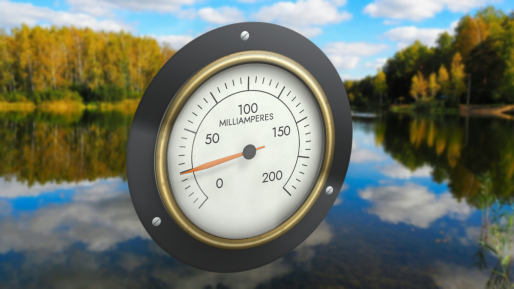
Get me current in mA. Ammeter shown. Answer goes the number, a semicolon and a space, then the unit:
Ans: 25; mA
